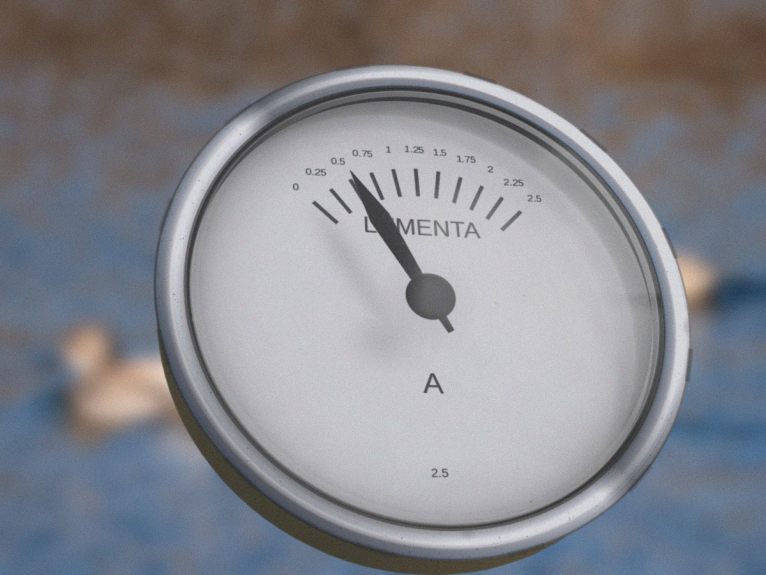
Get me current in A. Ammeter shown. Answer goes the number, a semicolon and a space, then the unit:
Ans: 0.5; A
